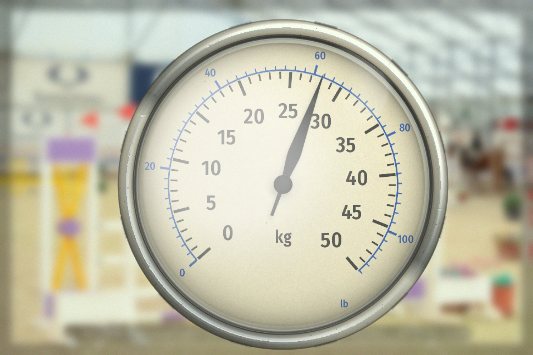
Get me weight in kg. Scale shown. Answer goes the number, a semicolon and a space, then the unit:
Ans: 28; kg
